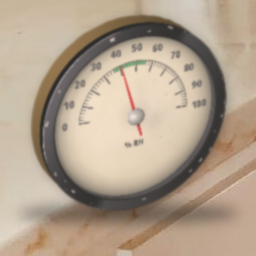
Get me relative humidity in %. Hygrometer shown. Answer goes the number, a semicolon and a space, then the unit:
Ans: 40; %
